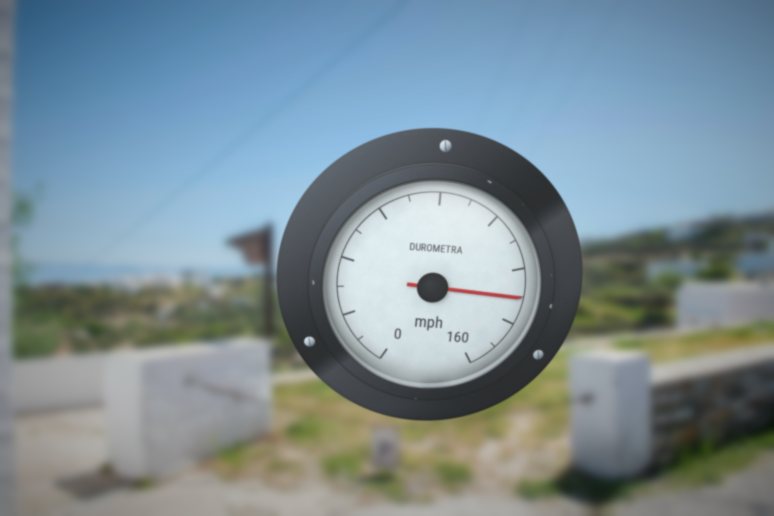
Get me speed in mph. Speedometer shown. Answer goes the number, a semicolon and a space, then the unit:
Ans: 130; mph
